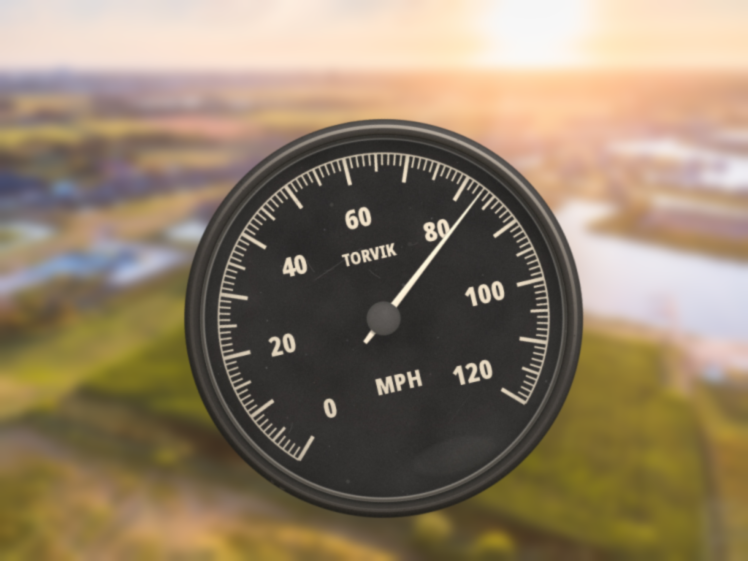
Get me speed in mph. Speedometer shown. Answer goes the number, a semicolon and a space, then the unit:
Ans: 83; mph
